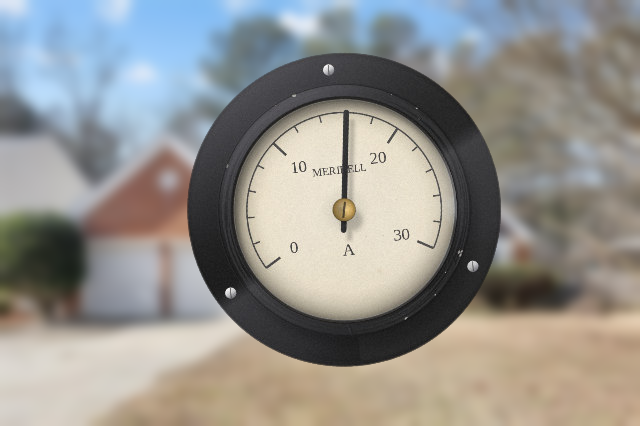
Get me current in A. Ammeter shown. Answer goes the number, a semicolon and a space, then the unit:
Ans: 16; A
